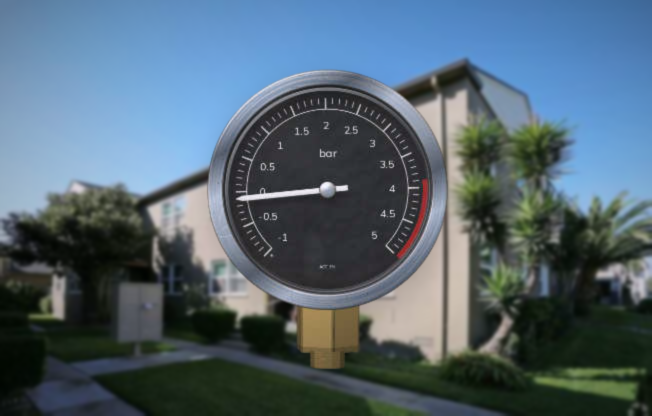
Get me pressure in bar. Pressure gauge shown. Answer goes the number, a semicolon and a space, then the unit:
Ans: -0.1; bar
